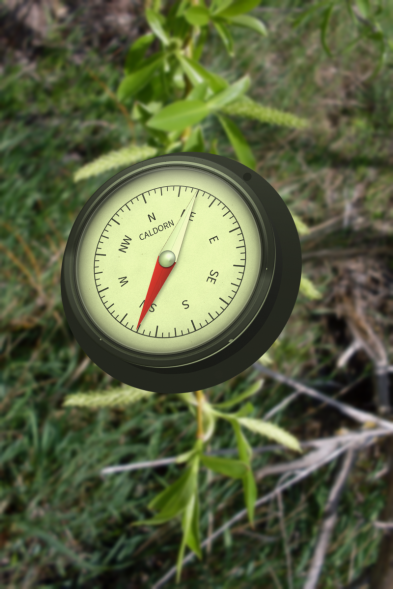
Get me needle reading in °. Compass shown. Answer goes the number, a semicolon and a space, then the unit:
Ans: 225; °
